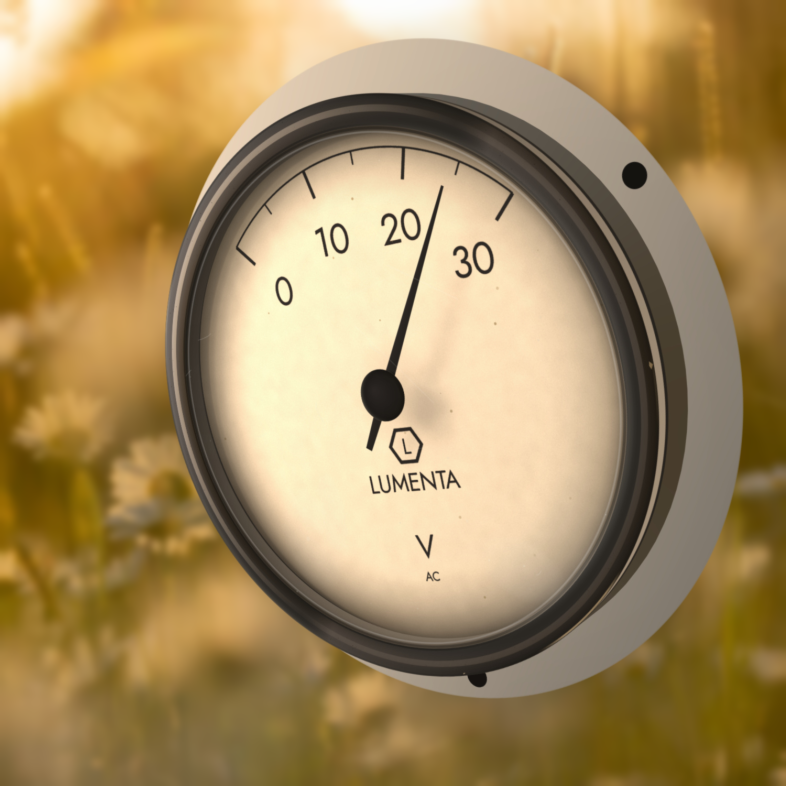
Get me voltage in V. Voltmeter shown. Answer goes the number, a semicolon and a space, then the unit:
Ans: 25; V
